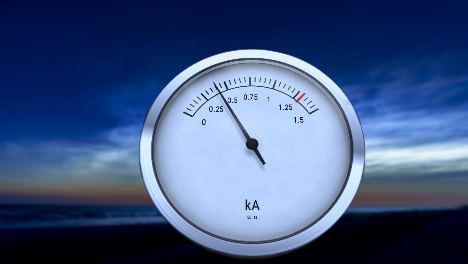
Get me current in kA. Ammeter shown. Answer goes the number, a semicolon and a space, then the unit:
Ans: 0.4; kA
